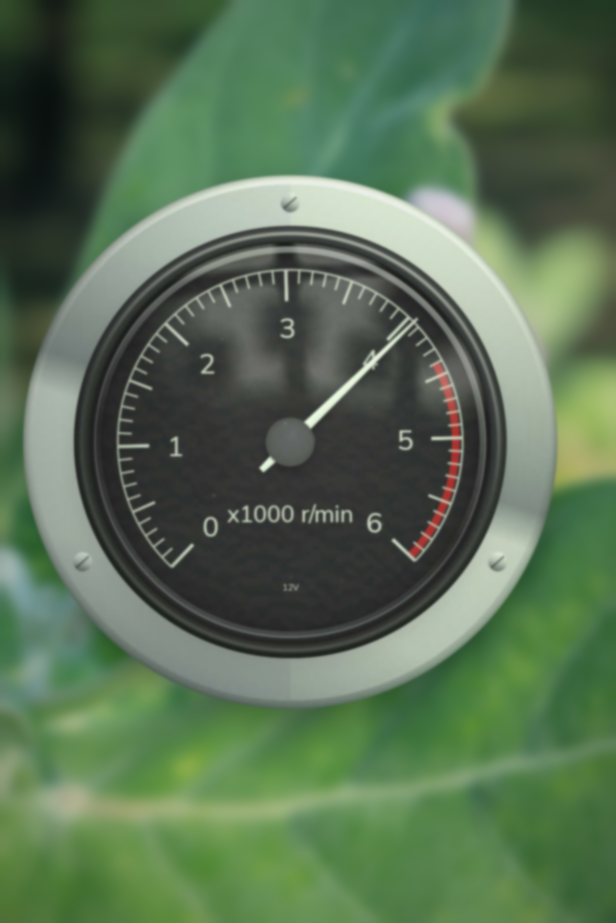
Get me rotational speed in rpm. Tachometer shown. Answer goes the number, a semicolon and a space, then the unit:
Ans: 4050; rpm
